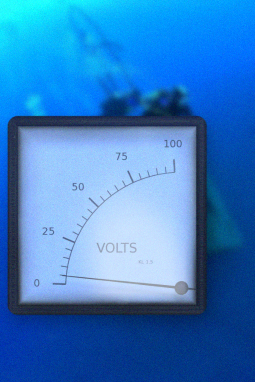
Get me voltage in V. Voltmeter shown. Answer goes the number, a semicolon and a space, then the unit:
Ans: 5; V
